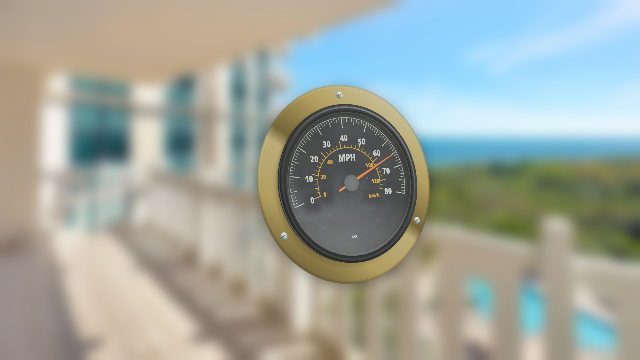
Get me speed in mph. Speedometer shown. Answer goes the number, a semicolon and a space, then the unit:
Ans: 65; mph
